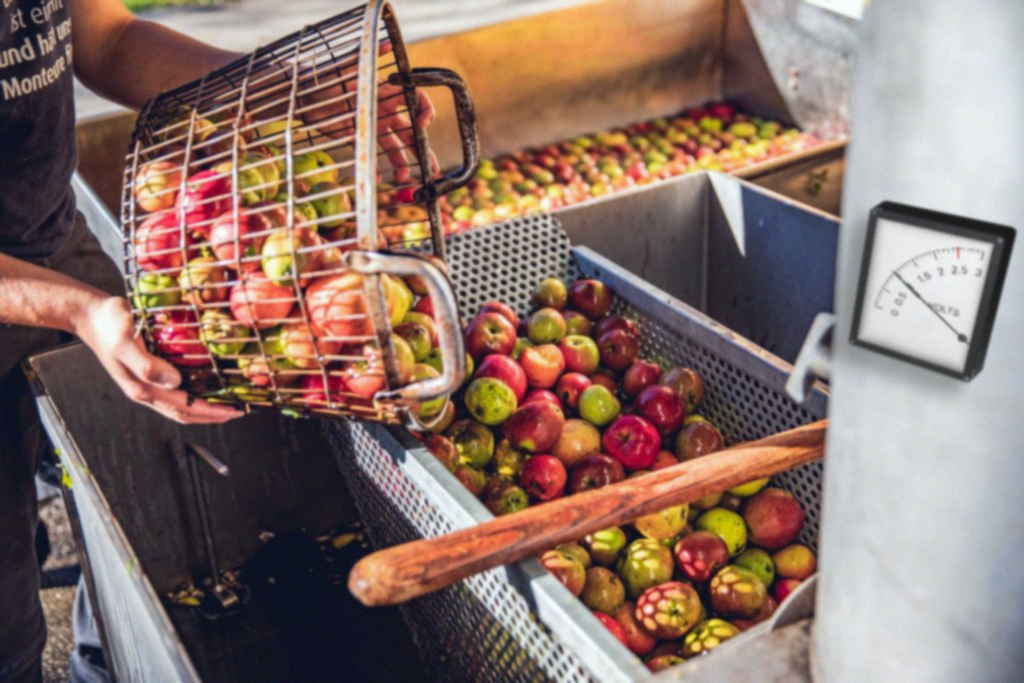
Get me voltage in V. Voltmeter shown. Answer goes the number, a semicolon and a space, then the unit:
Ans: 1; V
